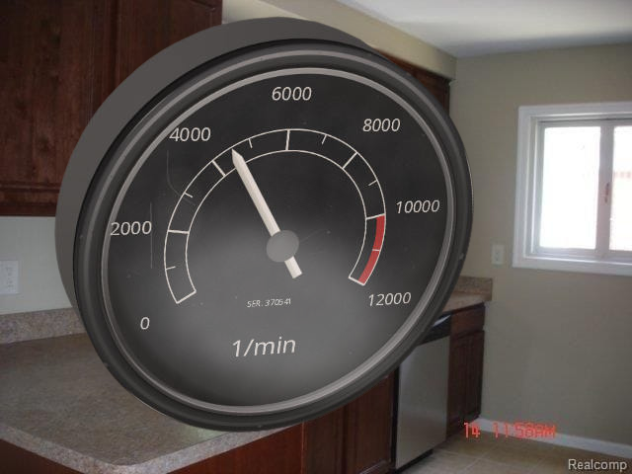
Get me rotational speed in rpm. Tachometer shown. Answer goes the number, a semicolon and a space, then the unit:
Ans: 4500; rpm
